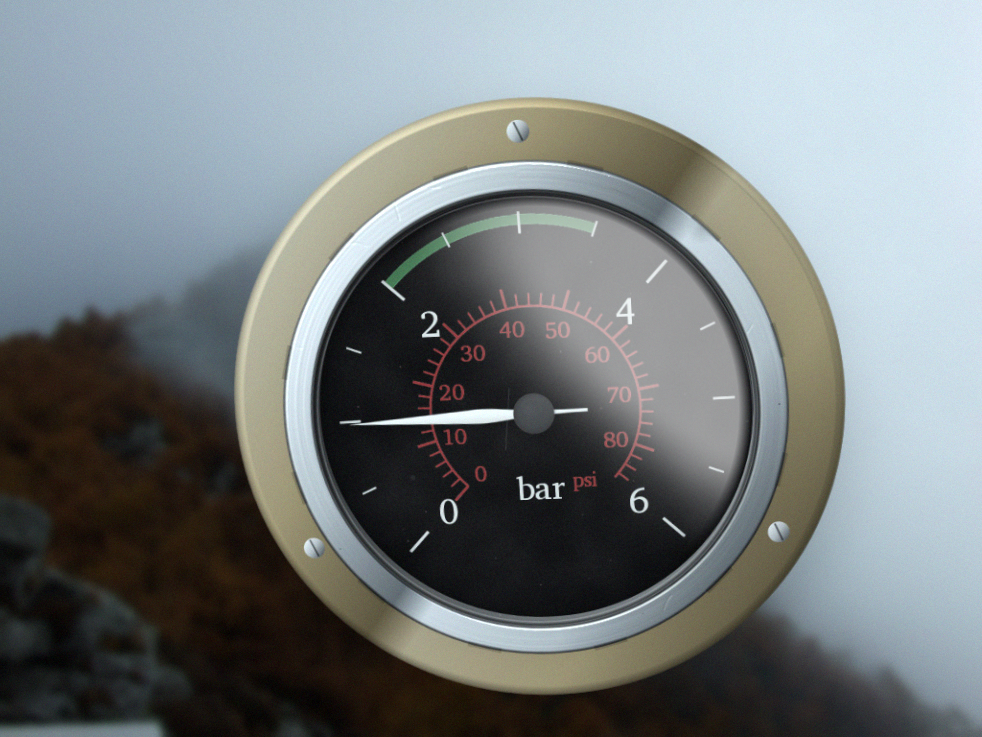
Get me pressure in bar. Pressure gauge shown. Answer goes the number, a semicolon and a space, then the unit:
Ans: 1; bar
